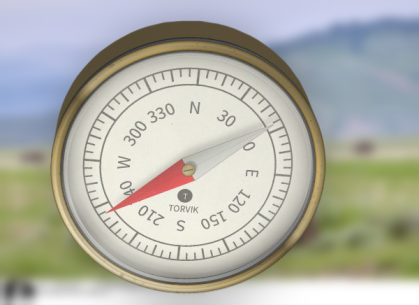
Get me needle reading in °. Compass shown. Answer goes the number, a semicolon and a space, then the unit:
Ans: 235; °
